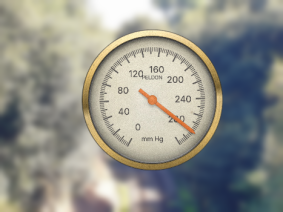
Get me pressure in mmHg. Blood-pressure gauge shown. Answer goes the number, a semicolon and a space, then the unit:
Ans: 280; mmHg
